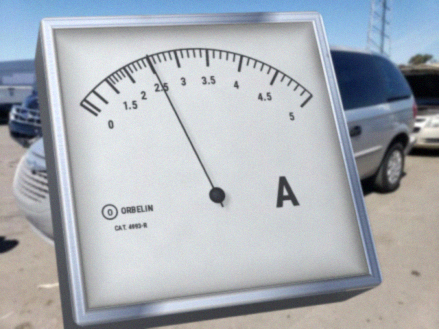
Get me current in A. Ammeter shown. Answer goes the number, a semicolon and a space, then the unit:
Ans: 2.5; A
